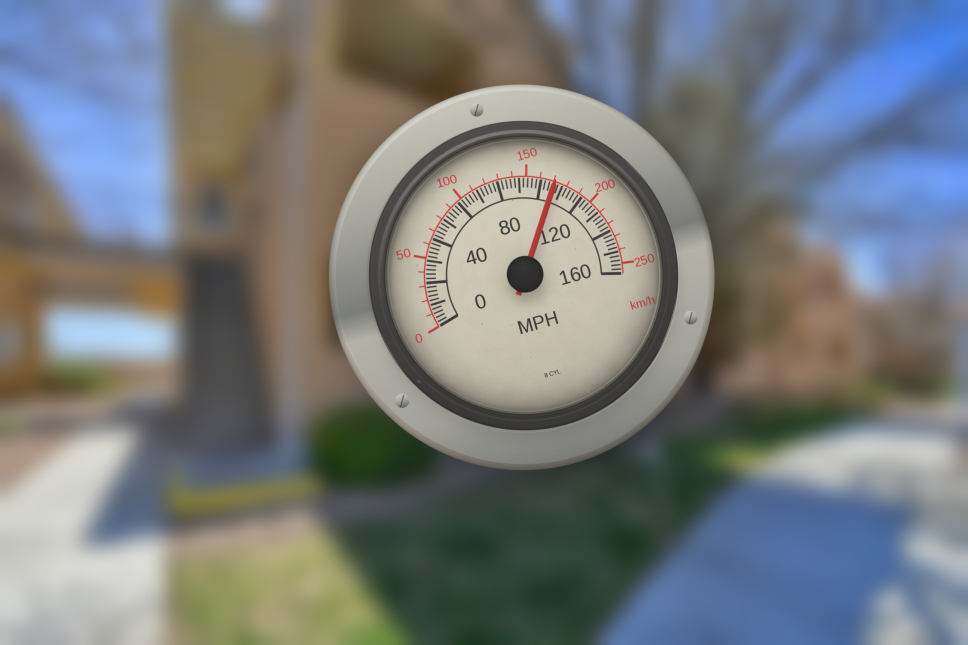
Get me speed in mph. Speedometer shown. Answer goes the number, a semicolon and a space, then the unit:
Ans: 106; mph
